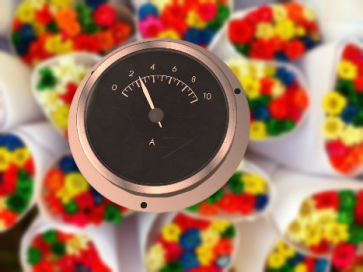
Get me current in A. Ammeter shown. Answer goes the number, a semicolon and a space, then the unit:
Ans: 2.5; A
